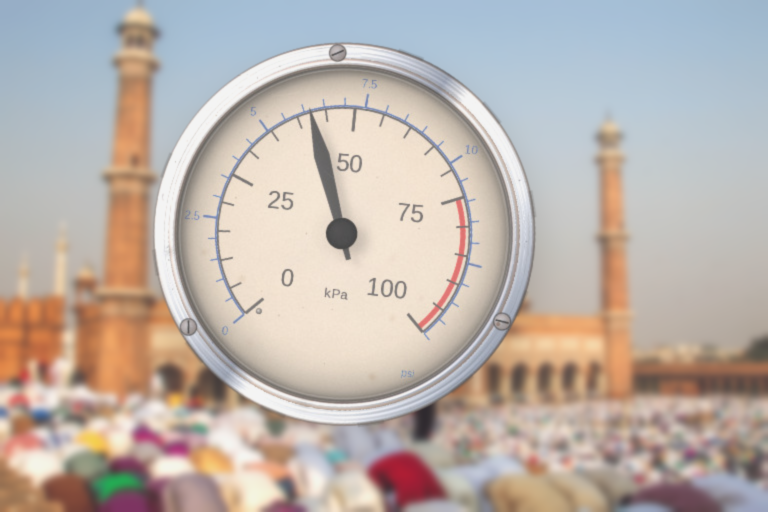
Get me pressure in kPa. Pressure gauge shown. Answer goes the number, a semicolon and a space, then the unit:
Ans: 42.5; kPa
